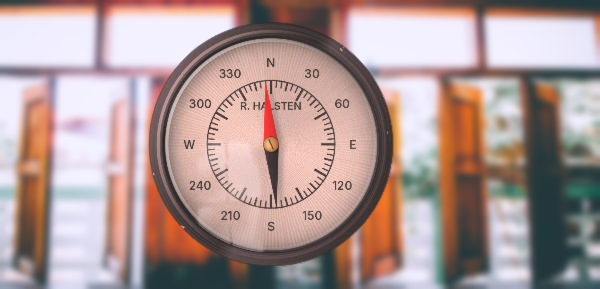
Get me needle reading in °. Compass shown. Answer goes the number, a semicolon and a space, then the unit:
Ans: 355; °
